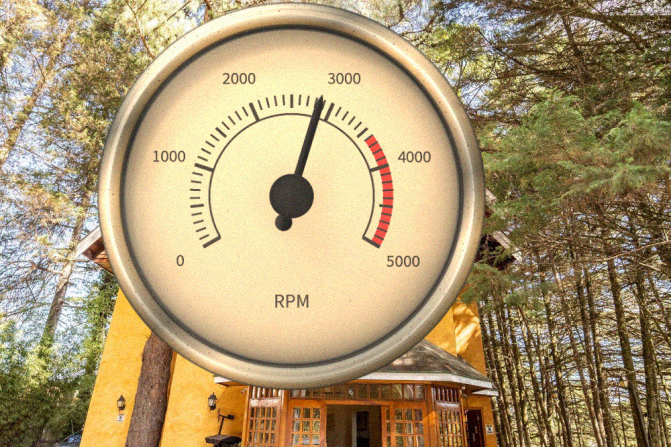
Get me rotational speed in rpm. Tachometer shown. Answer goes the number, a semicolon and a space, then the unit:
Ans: 2850; rpm
